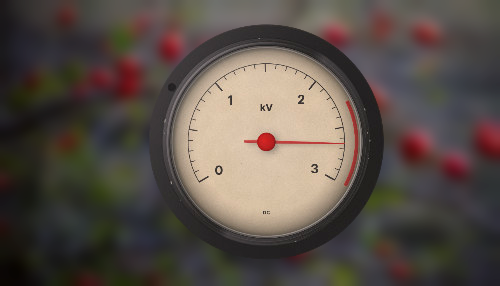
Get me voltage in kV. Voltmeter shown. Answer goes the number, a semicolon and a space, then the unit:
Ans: 2.65; kV
